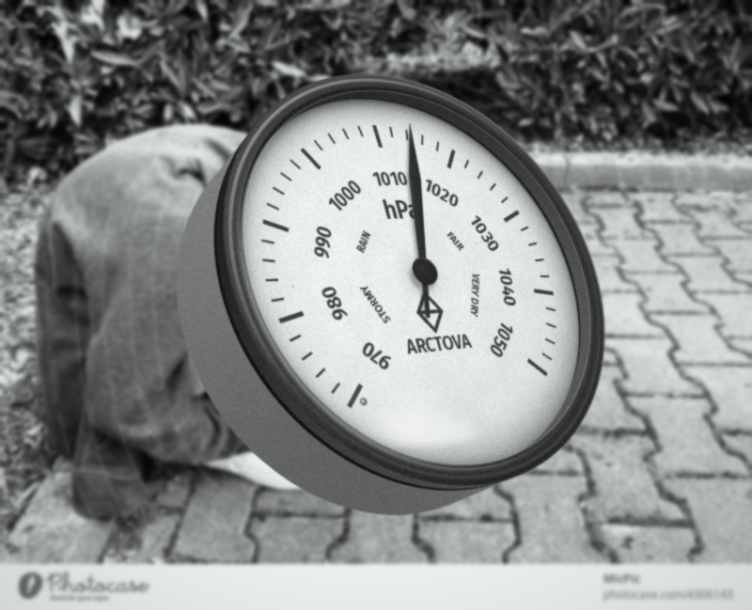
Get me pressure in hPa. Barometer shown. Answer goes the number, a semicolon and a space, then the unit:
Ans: 1014; hPa
